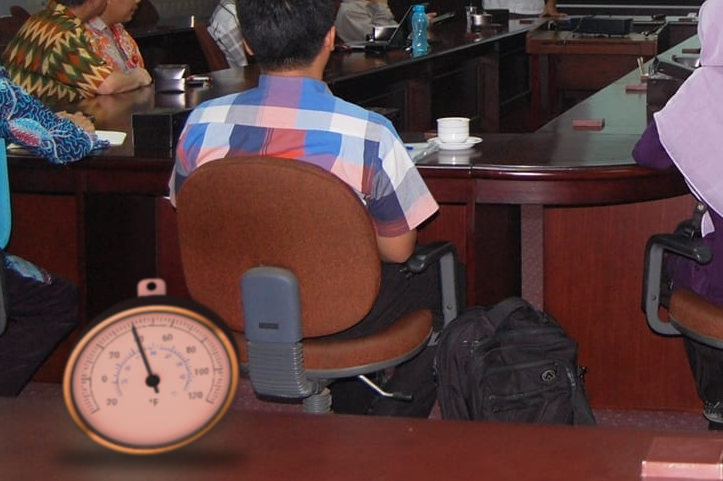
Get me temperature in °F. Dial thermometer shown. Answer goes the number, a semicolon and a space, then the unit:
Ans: 40; °F
